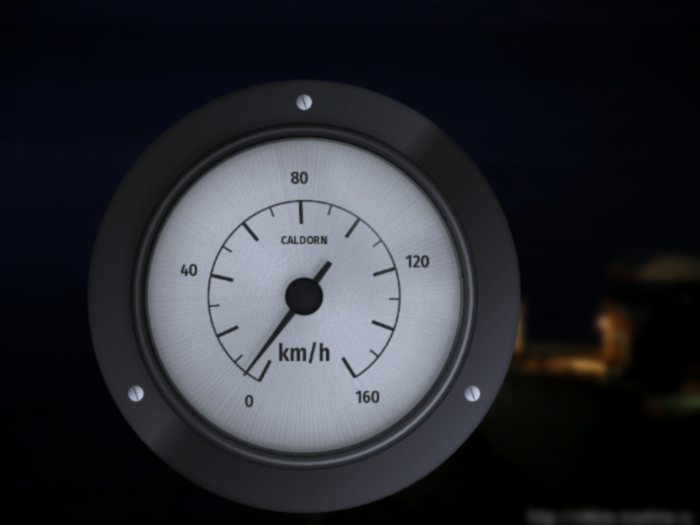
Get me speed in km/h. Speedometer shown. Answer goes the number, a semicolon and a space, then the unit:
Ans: 5; km/h
